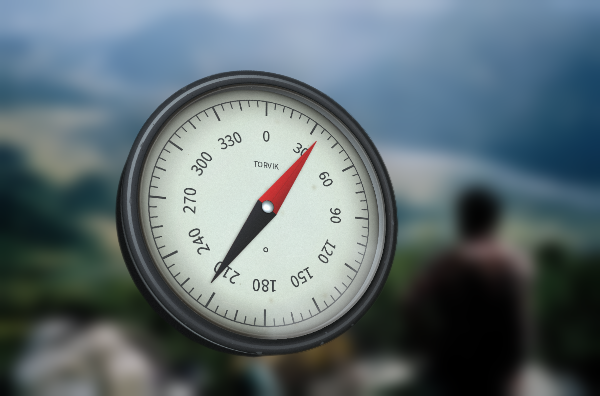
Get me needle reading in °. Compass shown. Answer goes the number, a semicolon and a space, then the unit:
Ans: 35; °
